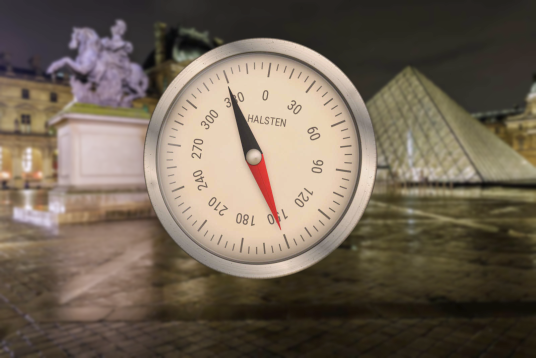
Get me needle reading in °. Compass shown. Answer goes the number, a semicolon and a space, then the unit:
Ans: 150; °
